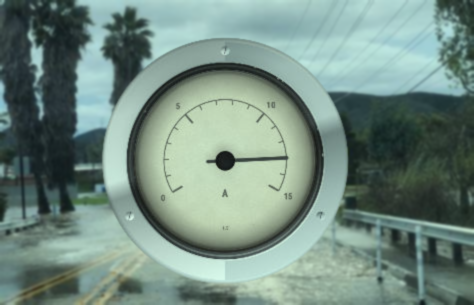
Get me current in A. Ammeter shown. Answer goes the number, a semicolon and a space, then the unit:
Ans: 13; A
